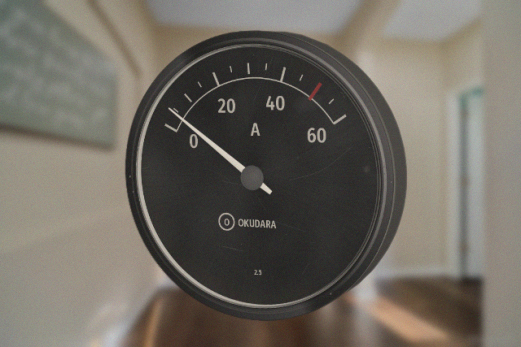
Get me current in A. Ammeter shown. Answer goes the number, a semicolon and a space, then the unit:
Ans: 5; A
